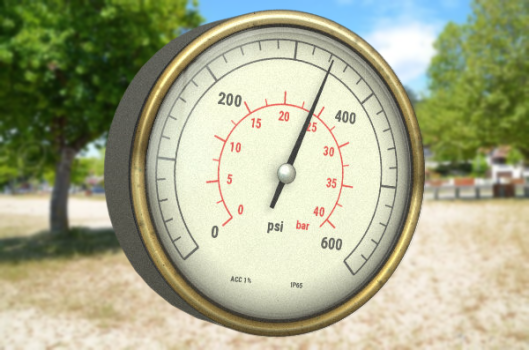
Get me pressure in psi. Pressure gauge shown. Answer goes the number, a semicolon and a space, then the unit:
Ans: 340; psi
